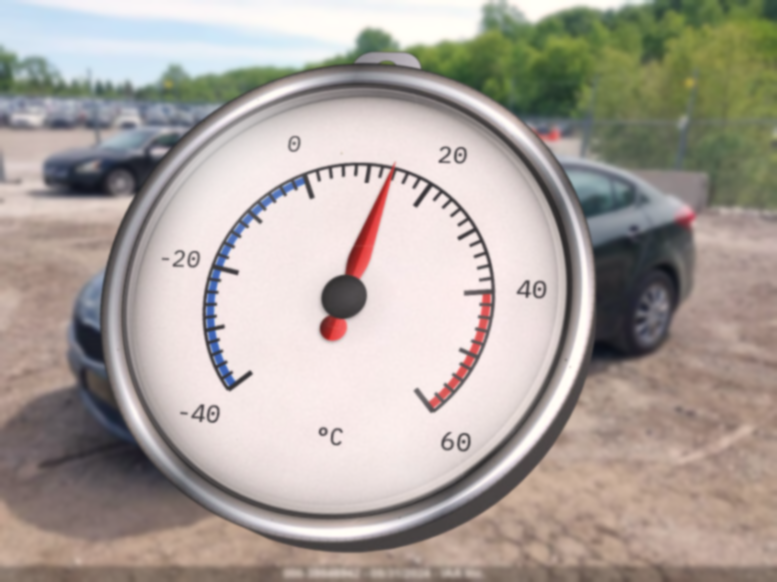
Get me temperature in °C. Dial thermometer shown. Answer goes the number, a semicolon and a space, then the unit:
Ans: 14; °C
